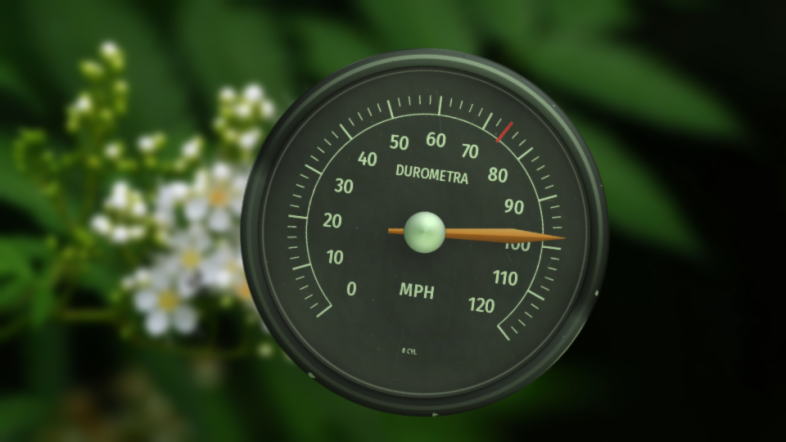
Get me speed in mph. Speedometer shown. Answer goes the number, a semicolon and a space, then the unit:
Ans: 98; mph
